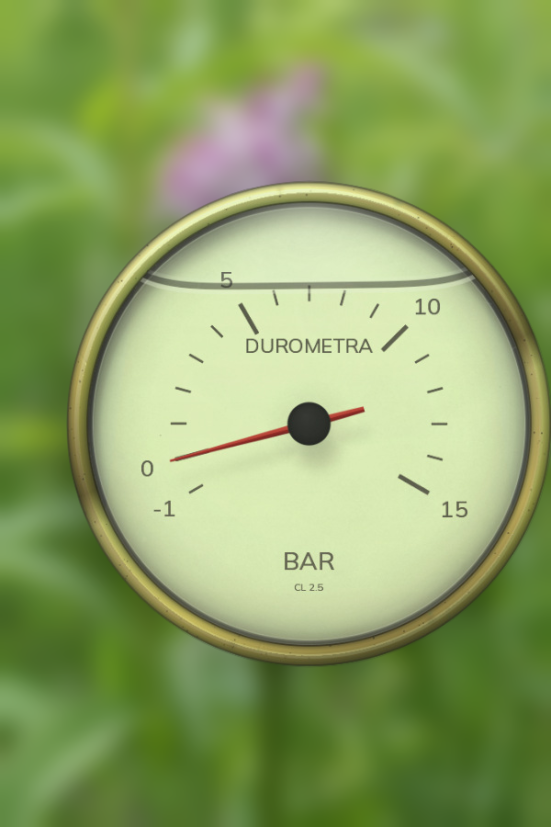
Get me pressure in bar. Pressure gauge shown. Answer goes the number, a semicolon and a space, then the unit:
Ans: 0; bar
